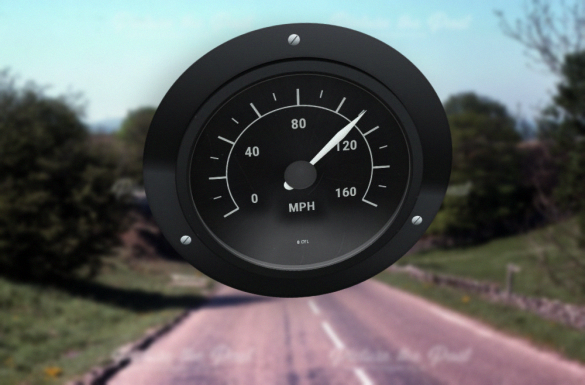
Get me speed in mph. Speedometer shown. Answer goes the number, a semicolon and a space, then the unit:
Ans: 110; mph
